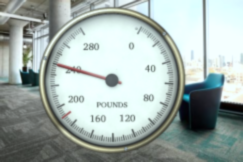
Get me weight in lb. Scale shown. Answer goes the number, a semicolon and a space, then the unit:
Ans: 240; lb
